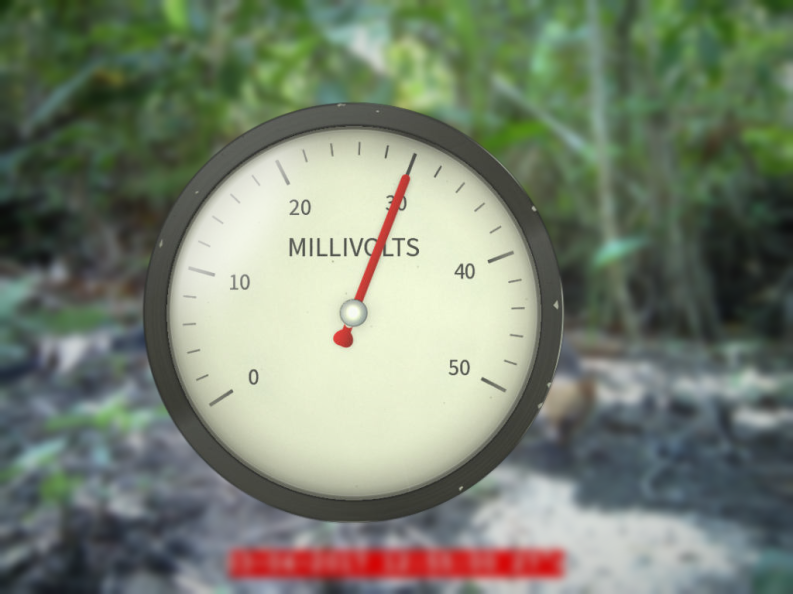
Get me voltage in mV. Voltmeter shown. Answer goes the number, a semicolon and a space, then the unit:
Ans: 30; mV
